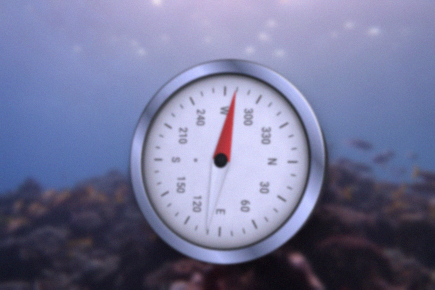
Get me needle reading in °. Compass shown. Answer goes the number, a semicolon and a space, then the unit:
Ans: 280; °
